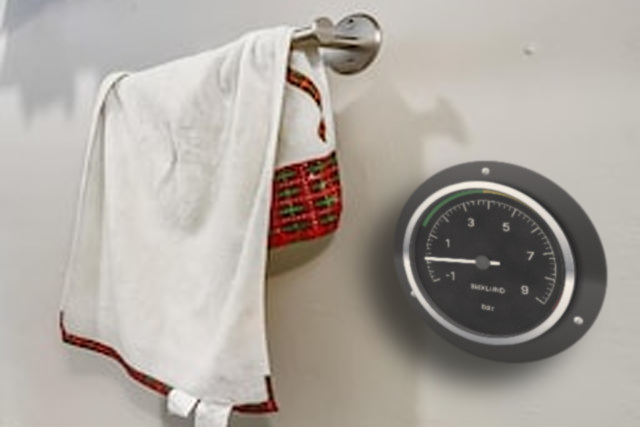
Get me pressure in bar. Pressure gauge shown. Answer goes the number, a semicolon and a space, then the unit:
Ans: 0; bar
